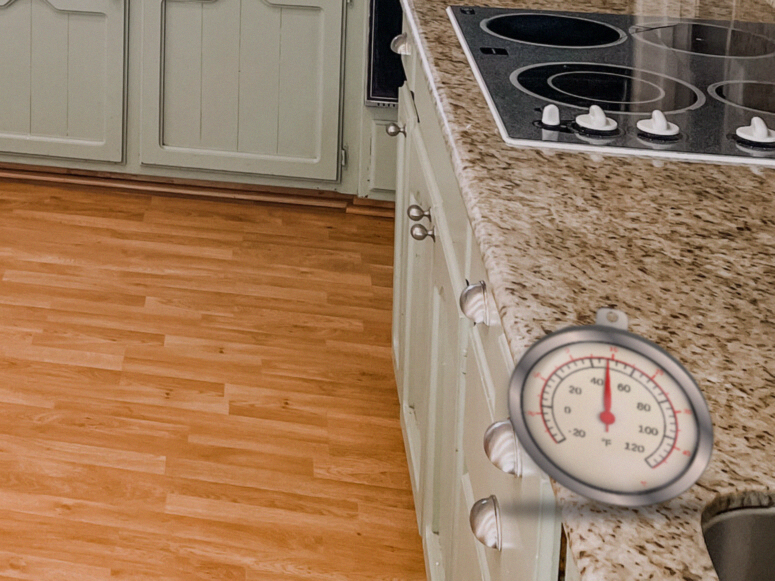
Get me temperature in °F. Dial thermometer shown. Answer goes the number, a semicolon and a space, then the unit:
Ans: 48; °F
